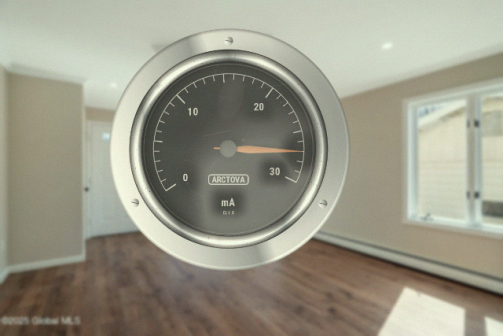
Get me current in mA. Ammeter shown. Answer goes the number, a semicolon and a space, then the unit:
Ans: 27; mA
